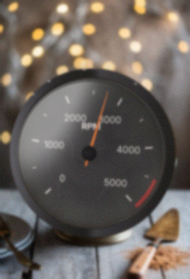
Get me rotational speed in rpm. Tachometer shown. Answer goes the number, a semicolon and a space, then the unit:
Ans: 2750; rpm
